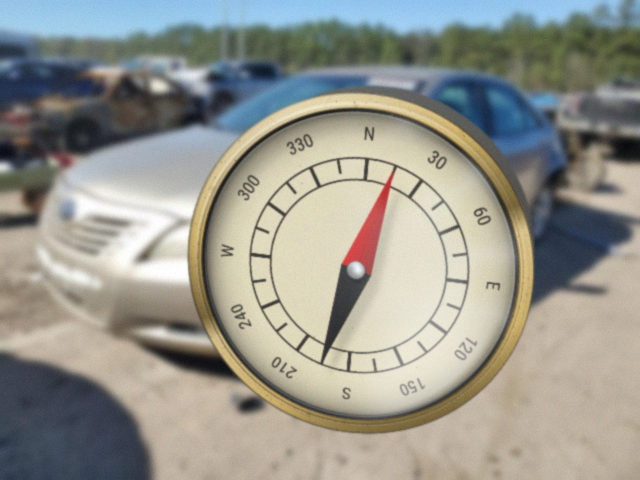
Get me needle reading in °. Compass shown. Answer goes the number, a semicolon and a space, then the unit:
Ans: 15; °
